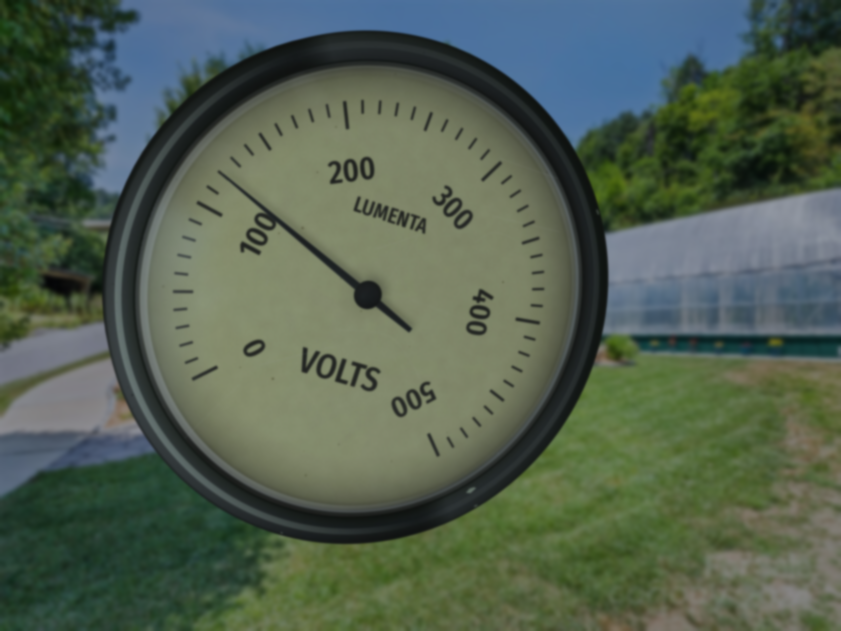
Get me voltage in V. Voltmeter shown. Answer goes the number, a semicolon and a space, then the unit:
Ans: 120; V
